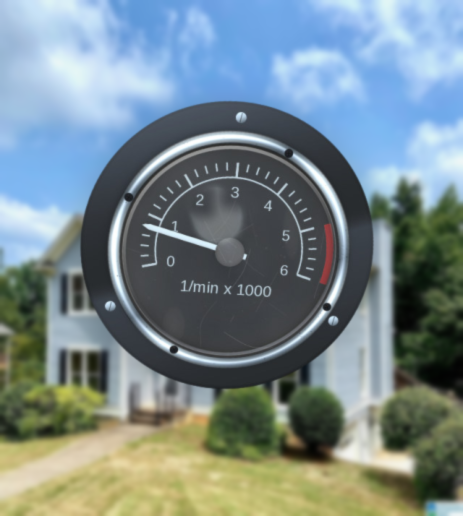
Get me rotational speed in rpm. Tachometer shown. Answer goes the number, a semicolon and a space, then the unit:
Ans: 800; rpm
